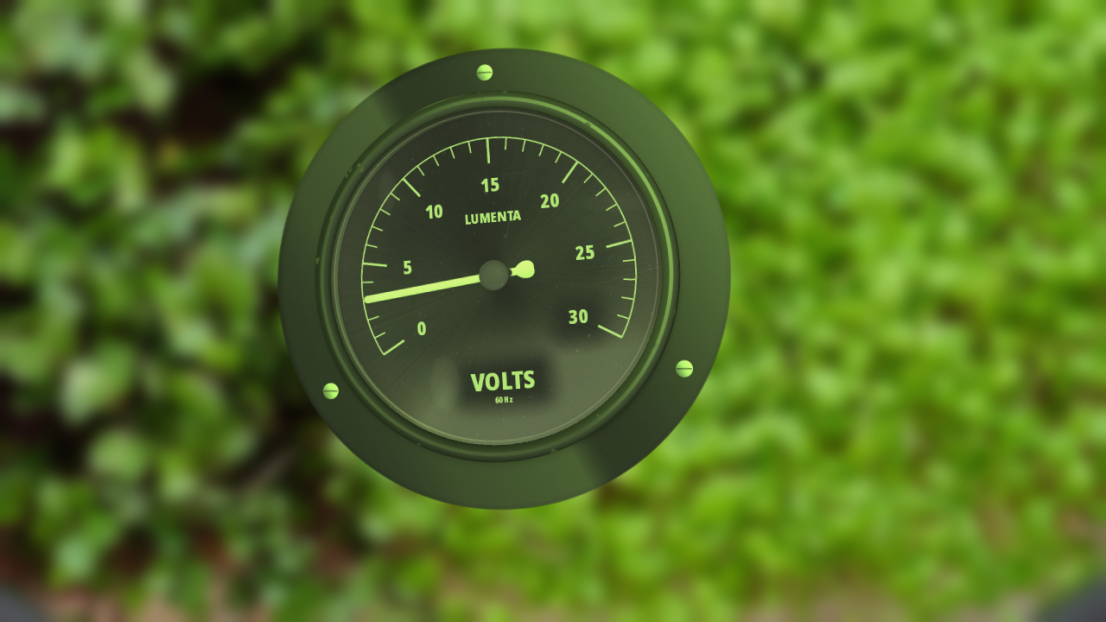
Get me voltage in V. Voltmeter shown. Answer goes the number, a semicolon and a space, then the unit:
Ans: 3; V
